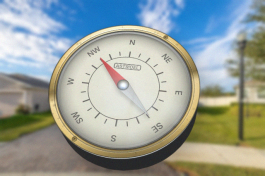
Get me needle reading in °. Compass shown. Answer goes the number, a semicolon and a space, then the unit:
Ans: 315; °
